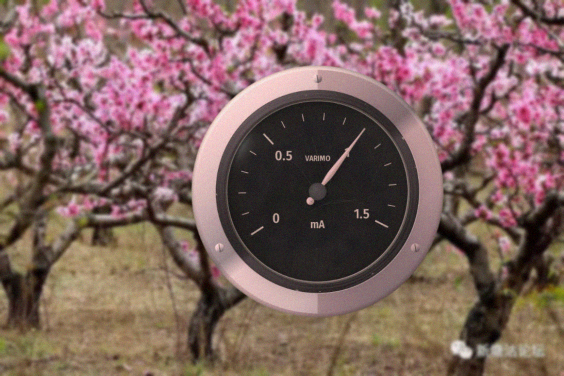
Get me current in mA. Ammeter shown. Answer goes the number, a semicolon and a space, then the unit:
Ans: 1; mA
